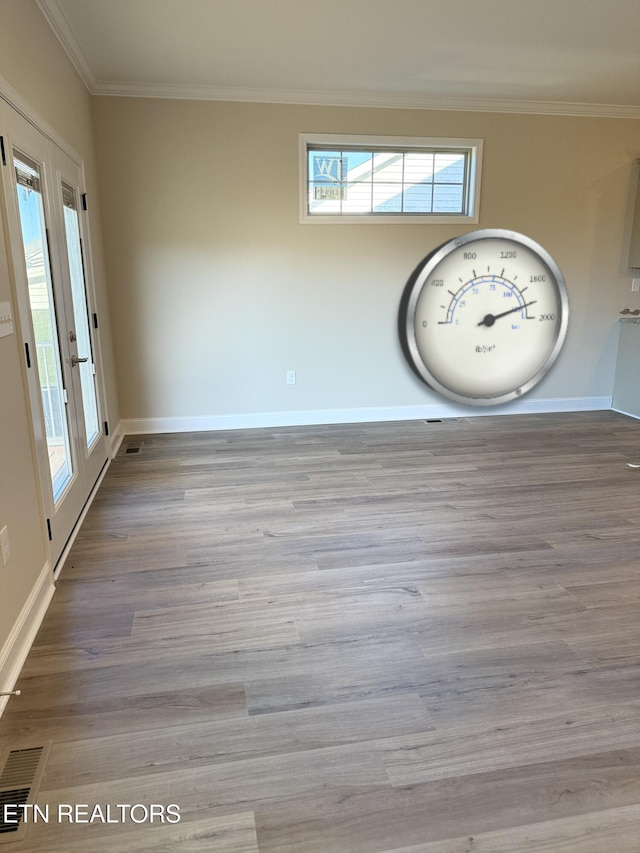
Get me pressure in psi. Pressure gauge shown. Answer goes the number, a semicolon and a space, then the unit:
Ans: 1800; psi
